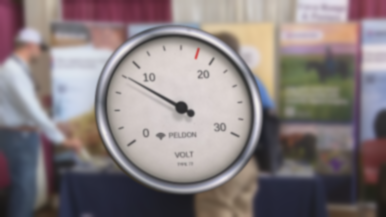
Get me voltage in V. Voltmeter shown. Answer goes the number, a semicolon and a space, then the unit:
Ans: 8; V
